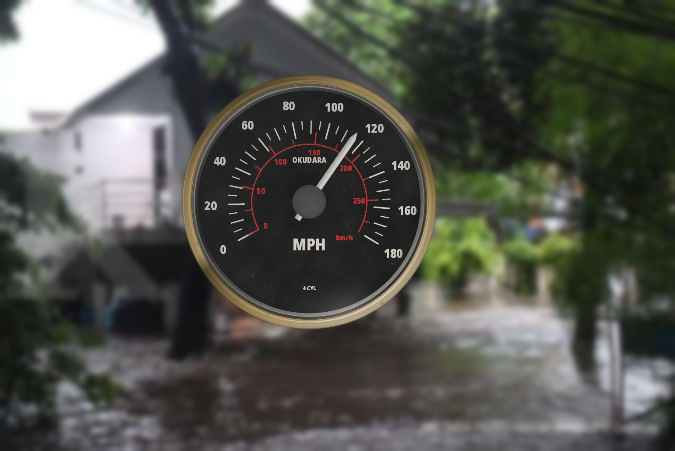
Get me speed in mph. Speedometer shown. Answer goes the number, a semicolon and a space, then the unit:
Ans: 115; mph
